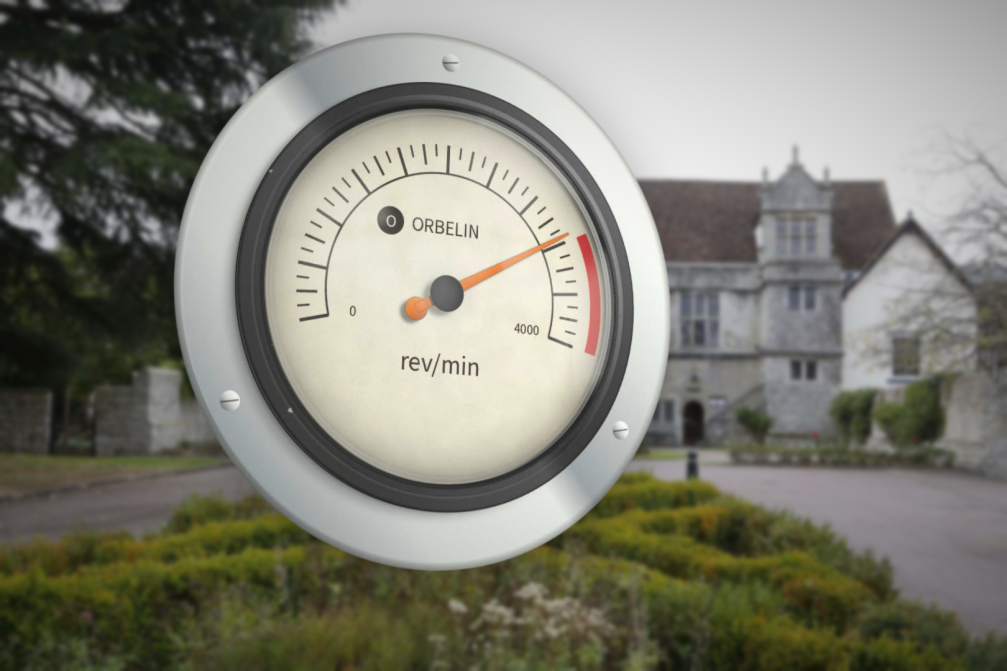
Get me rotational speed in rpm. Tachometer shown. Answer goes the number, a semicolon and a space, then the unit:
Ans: 3150; rpm
